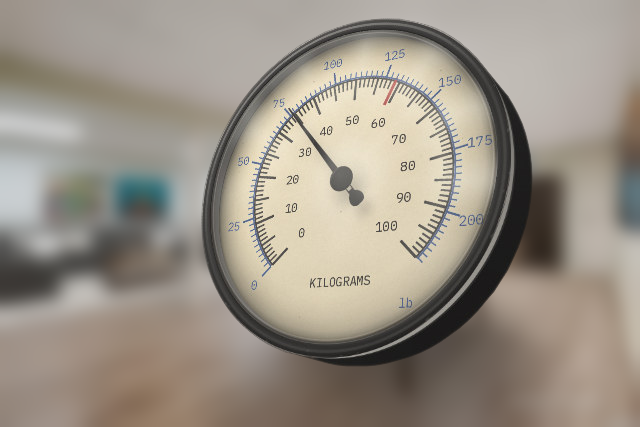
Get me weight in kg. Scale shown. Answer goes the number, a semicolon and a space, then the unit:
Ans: 35; kg
